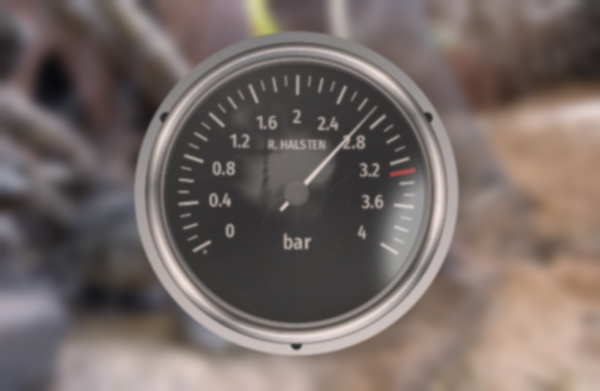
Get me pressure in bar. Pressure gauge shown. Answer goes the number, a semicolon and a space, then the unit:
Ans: 2.7; bar
